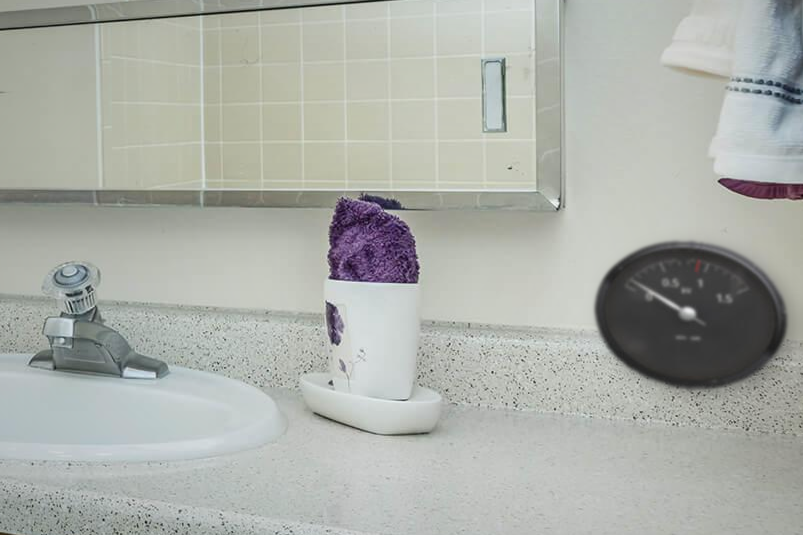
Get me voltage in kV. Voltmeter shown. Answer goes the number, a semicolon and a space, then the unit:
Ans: 0.1; kV
